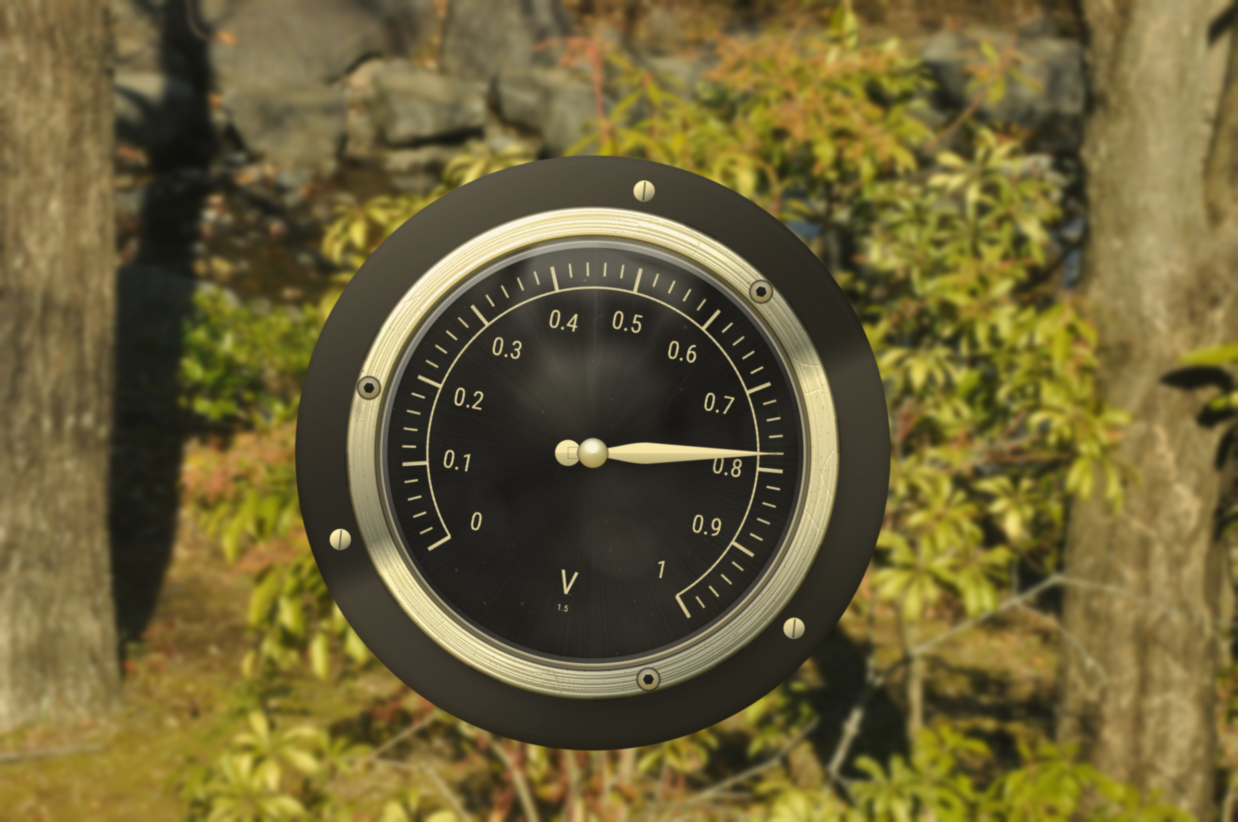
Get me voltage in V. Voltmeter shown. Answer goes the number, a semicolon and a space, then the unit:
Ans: 0.78; V
